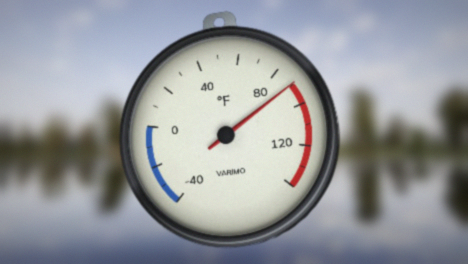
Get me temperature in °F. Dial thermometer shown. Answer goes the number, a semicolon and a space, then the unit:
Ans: 90; °F
